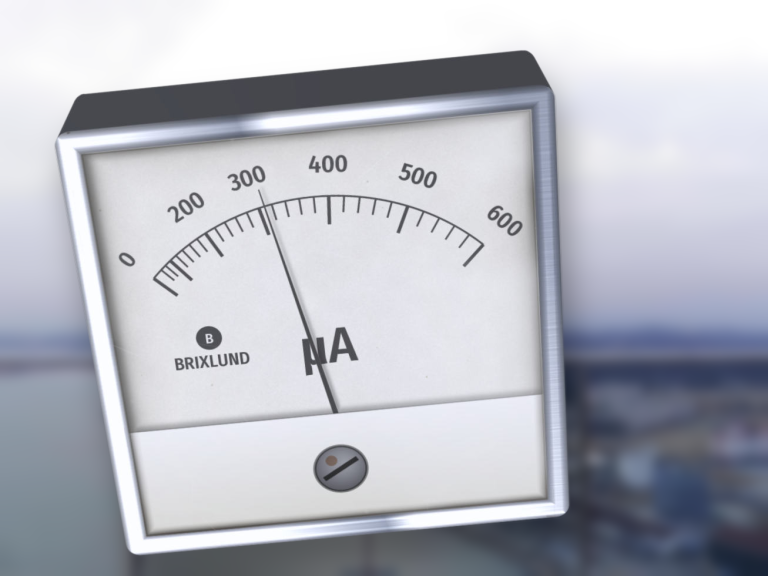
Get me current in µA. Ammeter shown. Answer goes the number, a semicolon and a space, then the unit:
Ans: 310; µA
